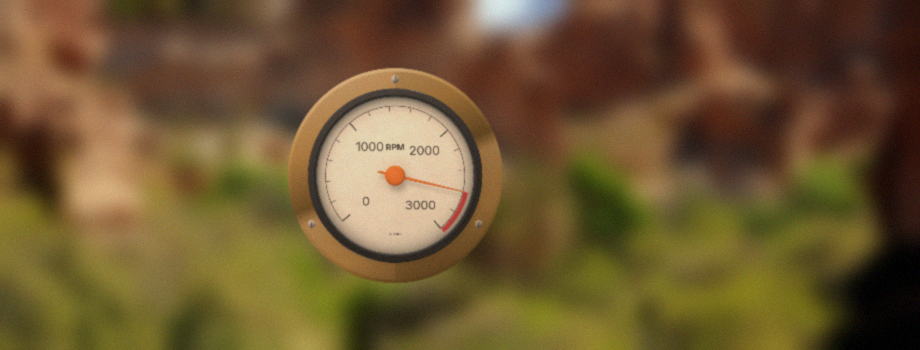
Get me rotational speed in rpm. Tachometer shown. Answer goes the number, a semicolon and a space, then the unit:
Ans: 2600; rpm
